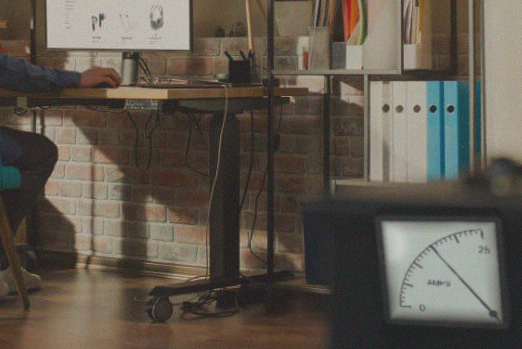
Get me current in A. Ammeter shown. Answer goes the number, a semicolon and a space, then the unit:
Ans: 15; A
